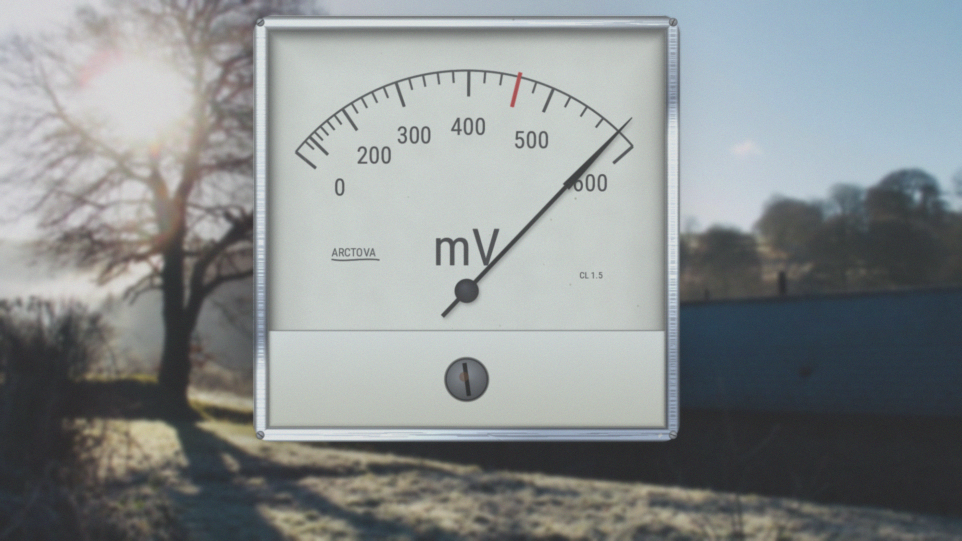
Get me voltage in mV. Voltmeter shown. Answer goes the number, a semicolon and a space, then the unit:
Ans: 580; mV
